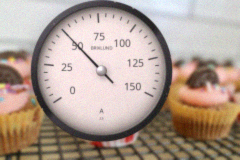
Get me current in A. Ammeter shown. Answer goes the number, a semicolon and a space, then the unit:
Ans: 50; A
